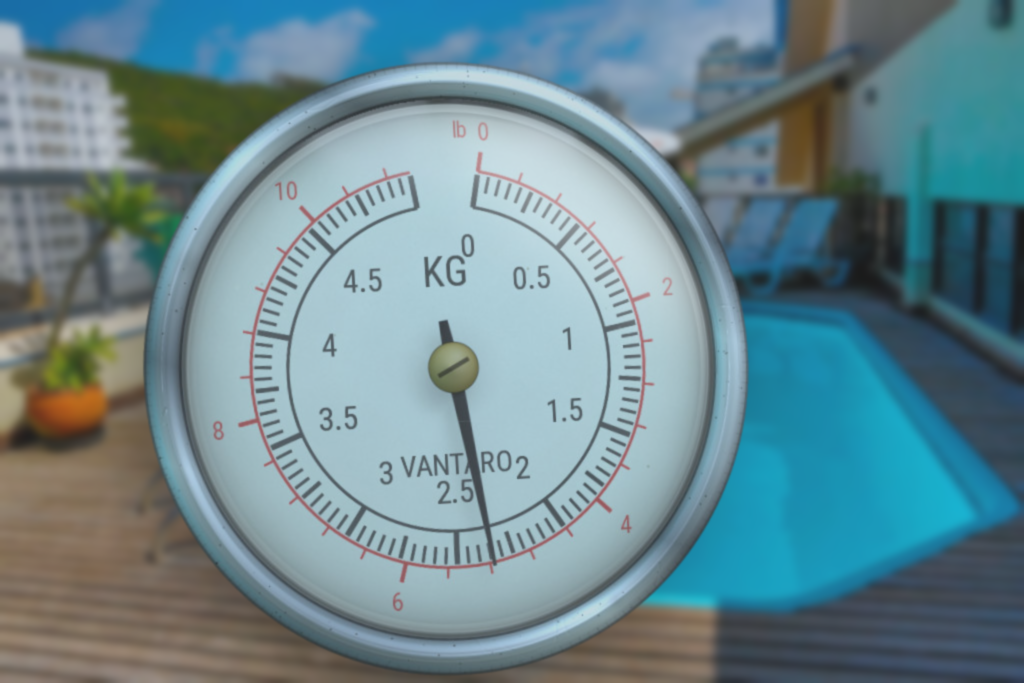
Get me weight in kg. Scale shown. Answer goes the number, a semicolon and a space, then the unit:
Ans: 2.35; kg
